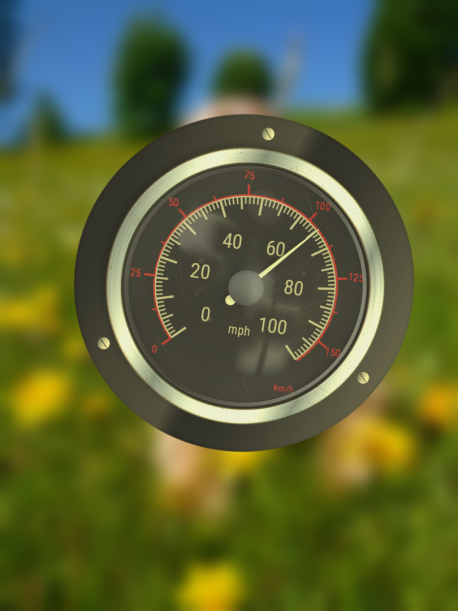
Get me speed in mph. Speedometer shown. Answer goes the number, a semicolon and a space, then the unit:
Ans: 65; mph
